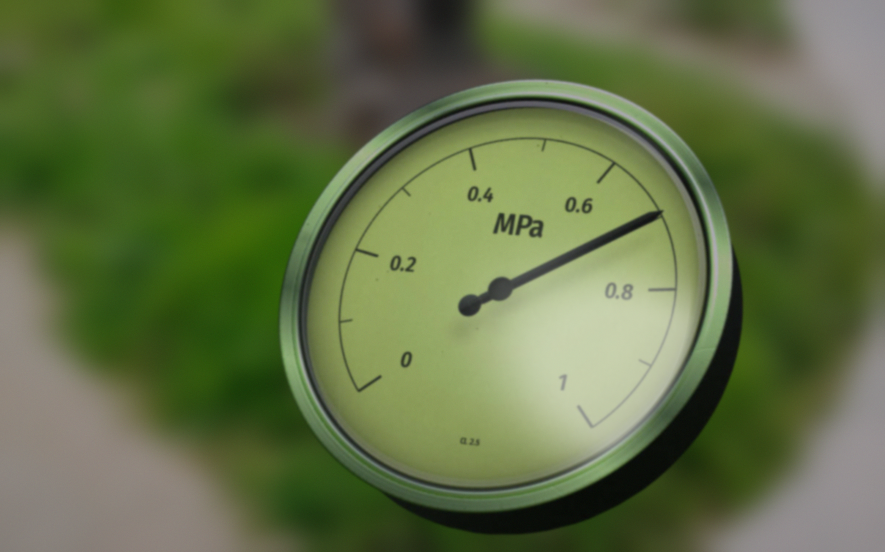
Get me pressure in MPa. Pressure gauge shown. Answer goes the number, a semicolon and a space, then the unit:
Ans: 0.7; MPa
